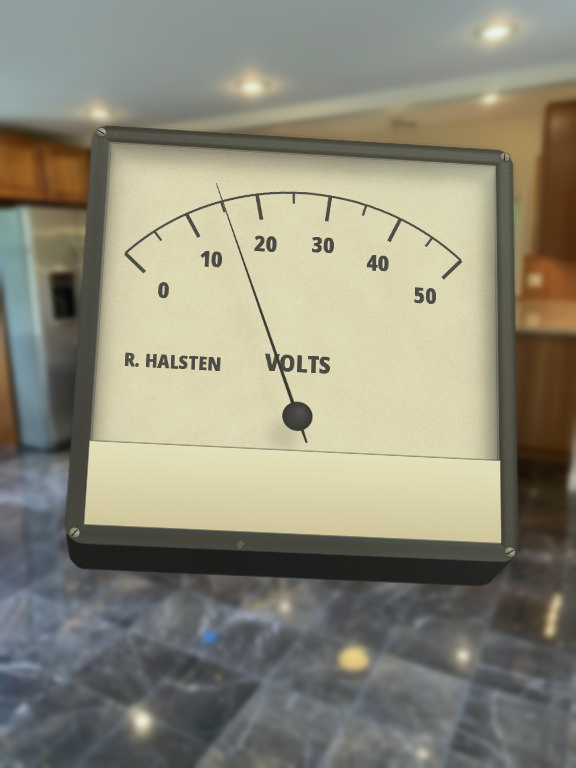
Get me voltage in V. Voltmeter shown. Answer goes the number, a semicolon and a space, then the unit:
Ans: 15; V
